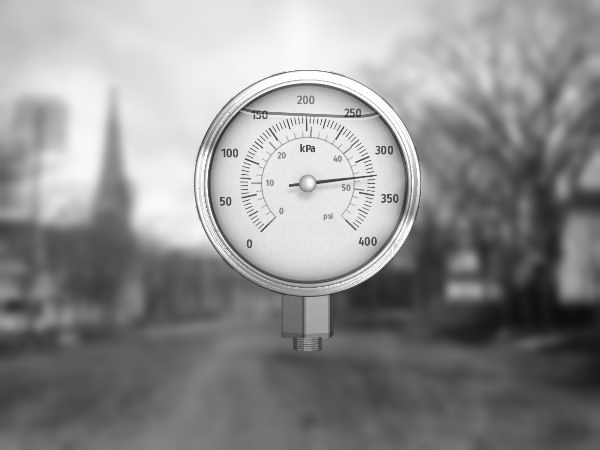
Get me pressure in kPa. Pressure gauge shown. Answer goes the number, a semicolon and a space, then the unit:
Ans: 325; kPa
